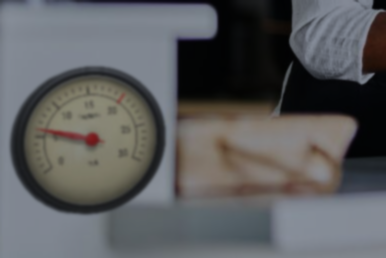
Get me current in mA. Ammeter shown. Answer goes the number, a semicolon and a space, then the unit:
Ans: 6; mA
